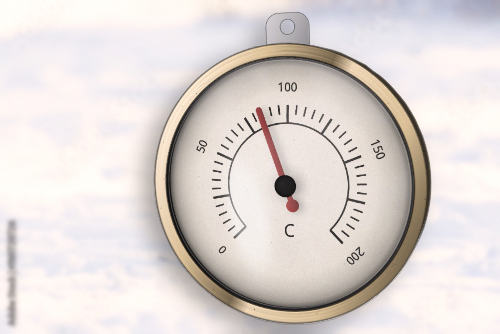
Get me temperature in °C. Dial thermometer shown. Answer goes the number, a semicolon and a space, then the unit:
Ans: 85; °C
